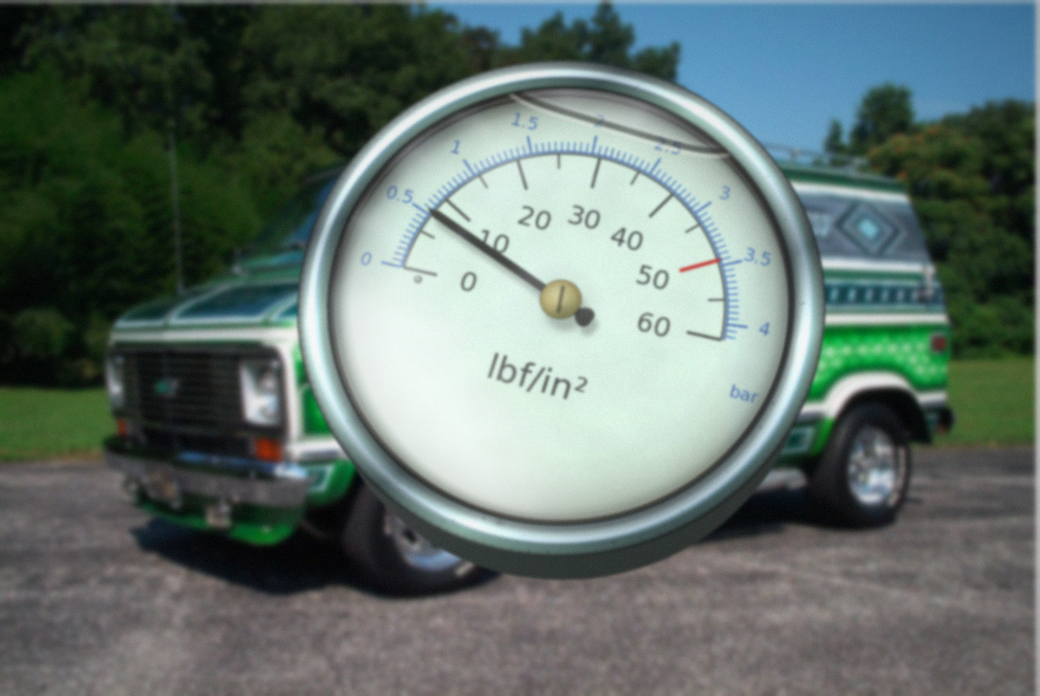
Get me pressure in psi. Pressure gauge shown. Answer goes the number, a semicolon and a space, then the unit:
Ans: 7.5; psi
